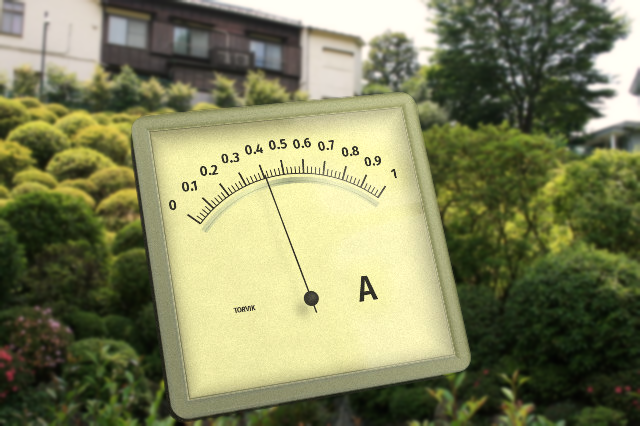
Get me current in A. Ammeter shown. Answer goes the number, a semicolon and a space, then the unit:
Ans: 0.4; A
